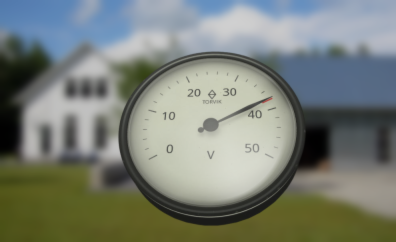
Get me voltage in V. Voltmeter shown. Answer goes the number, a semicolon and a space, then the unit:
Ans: 38; V
